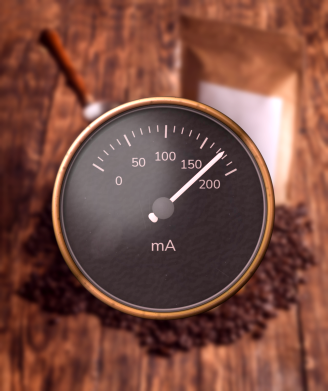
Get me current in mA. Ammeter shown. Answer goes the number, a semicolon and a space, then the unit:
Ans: 175; mA
